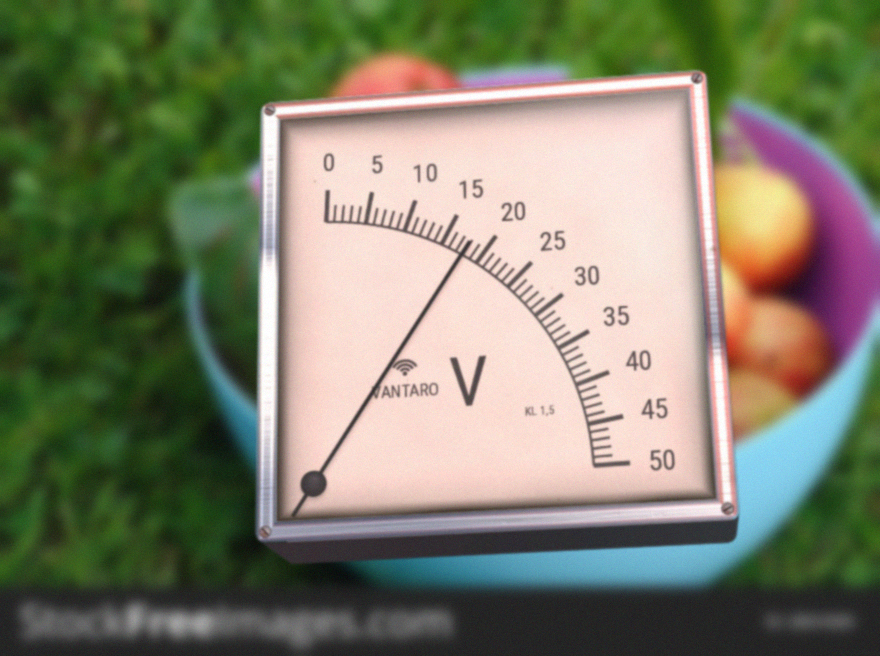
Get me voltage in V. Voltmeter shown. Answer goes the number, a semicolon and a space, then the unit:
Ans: 18; V
